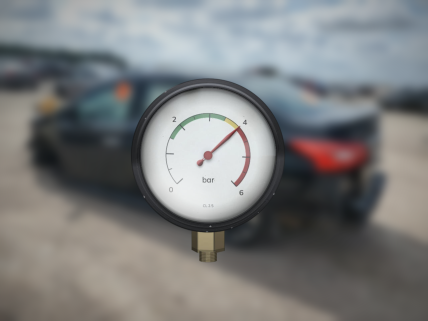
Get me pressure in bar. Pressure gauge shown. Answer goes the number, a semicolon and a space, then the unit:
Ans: 4; bar
